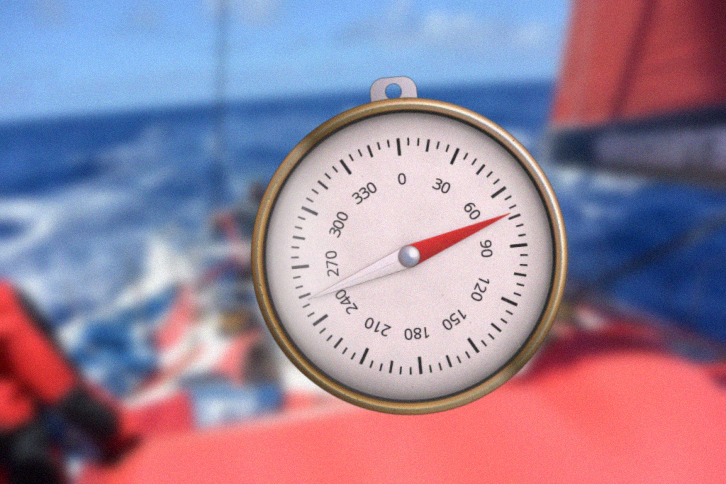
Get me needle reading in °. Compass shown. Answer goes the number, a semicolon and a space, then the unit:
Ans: 72.5; °
